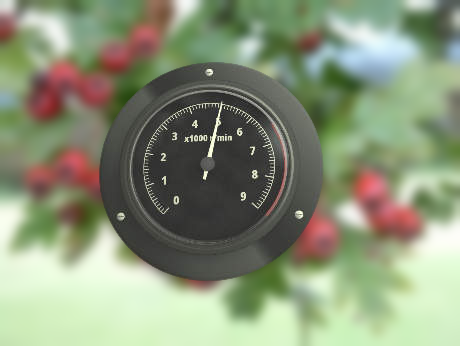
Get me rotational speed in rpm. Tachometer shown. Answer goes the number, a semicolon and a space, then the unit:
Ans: 5000; rpm
